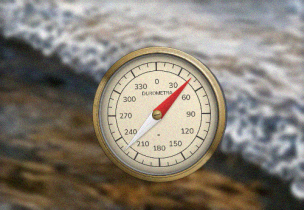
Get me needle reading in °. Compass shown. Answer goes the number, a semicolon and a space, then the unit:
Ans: 45; °
